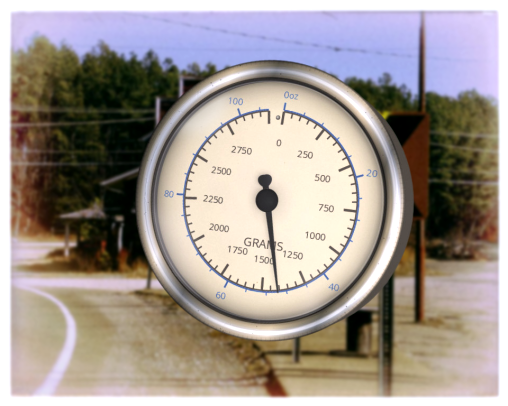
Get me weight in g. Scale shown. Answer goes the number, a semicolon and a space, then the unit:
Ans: 1400; g
